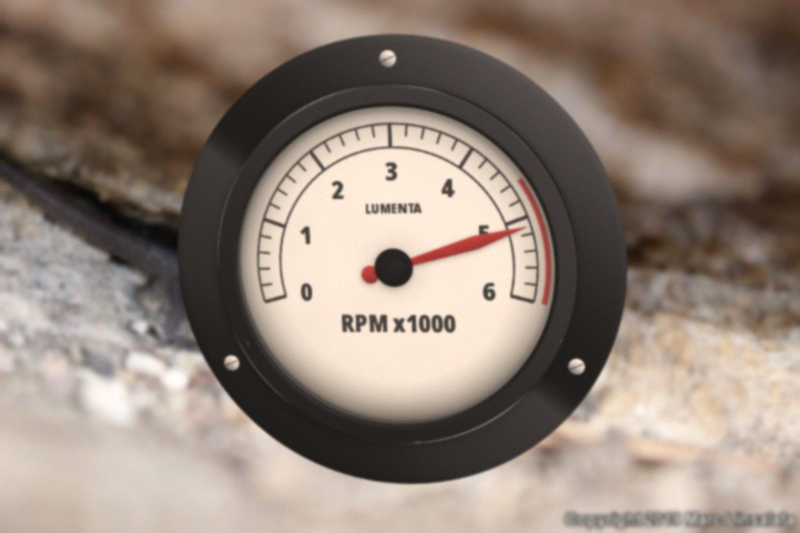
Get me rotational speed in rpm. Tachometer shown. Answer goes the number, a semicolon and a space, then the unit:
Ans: 5100; rpm
